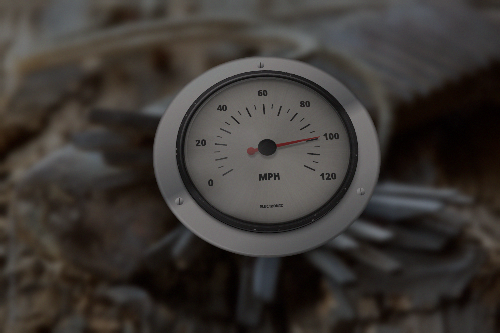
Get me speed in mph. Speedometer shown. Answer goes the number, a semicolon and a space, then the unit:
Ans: 100; mph
